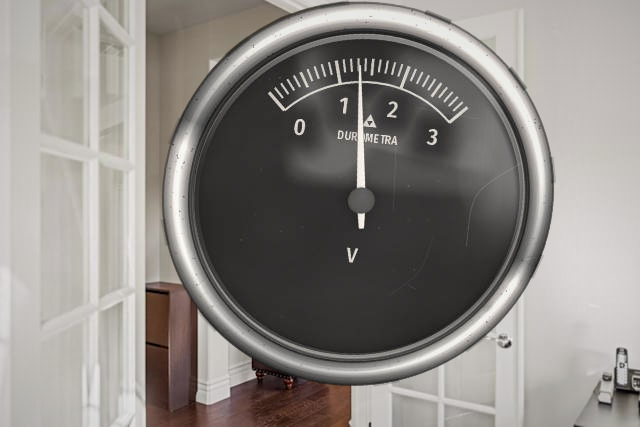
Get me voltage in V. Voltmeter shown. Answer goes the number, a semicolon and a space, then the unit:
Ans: 1.3; V
